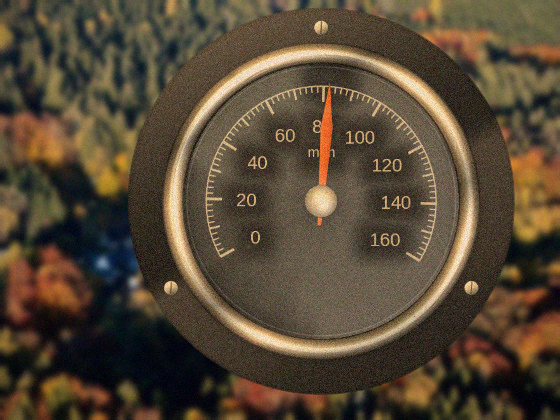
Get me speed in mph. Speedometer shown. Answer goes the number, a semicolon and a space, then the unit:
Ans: 82; mph
